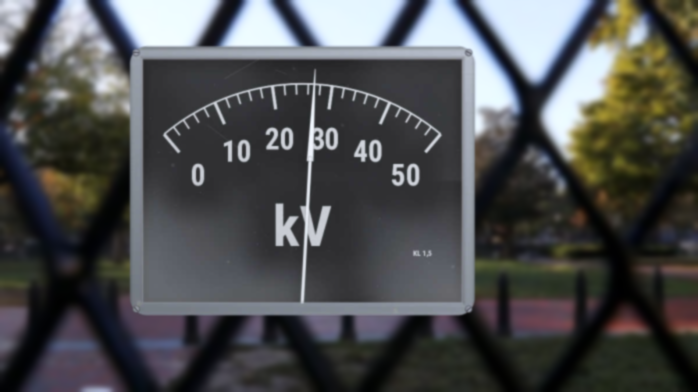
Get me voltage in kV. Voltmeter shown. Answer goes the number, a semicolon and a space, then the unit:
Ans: 27; kV
